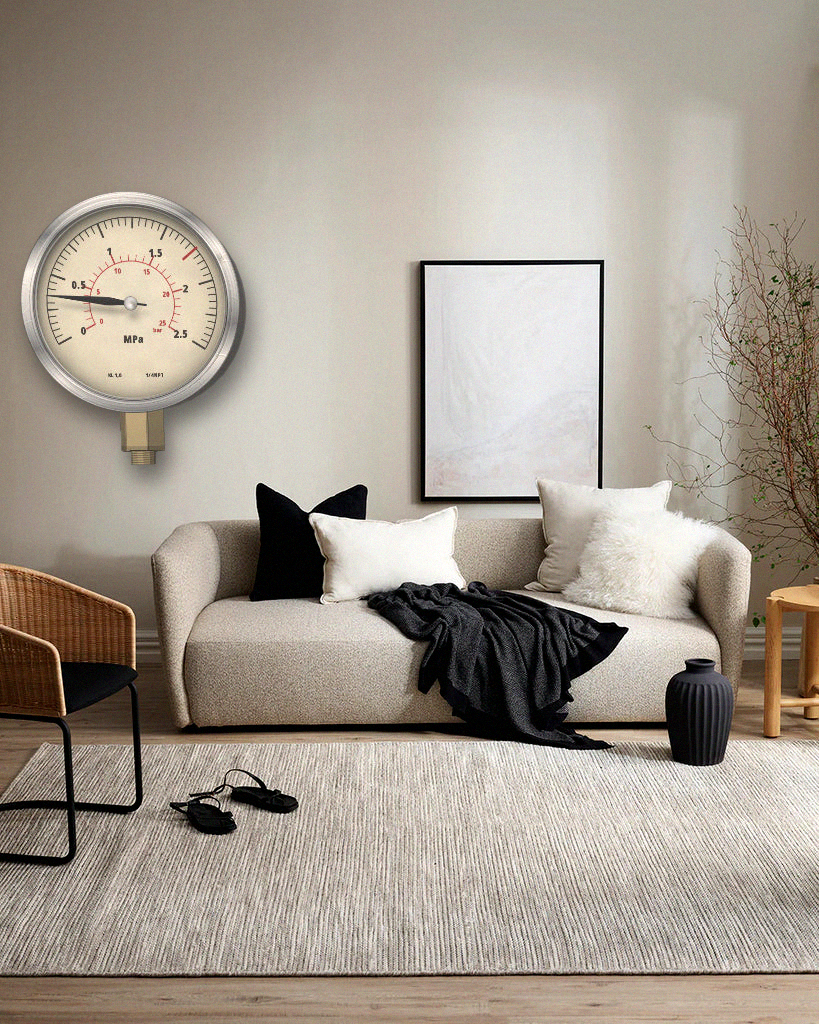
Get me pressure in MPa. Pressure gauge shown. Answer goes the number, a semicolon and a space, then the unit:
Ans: 0.35; MPa
